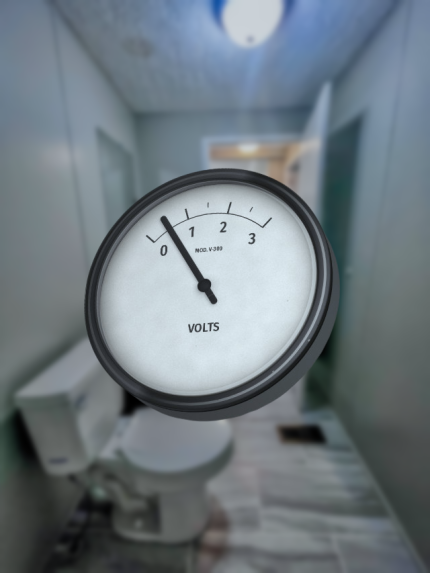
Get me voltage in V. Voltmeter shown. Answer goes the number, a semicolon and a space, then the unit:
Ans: 0.5; V
